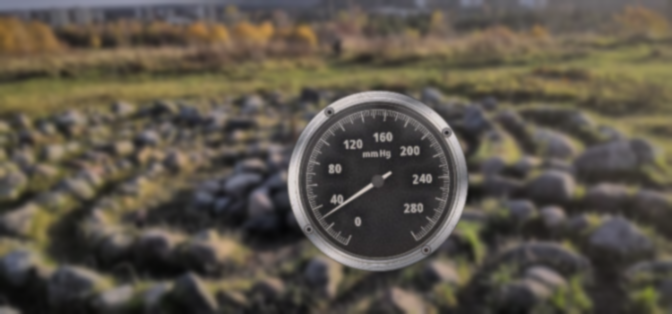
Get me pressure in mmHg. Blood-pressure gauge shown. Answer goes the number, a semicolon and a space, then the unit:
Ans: 30; mmHg
